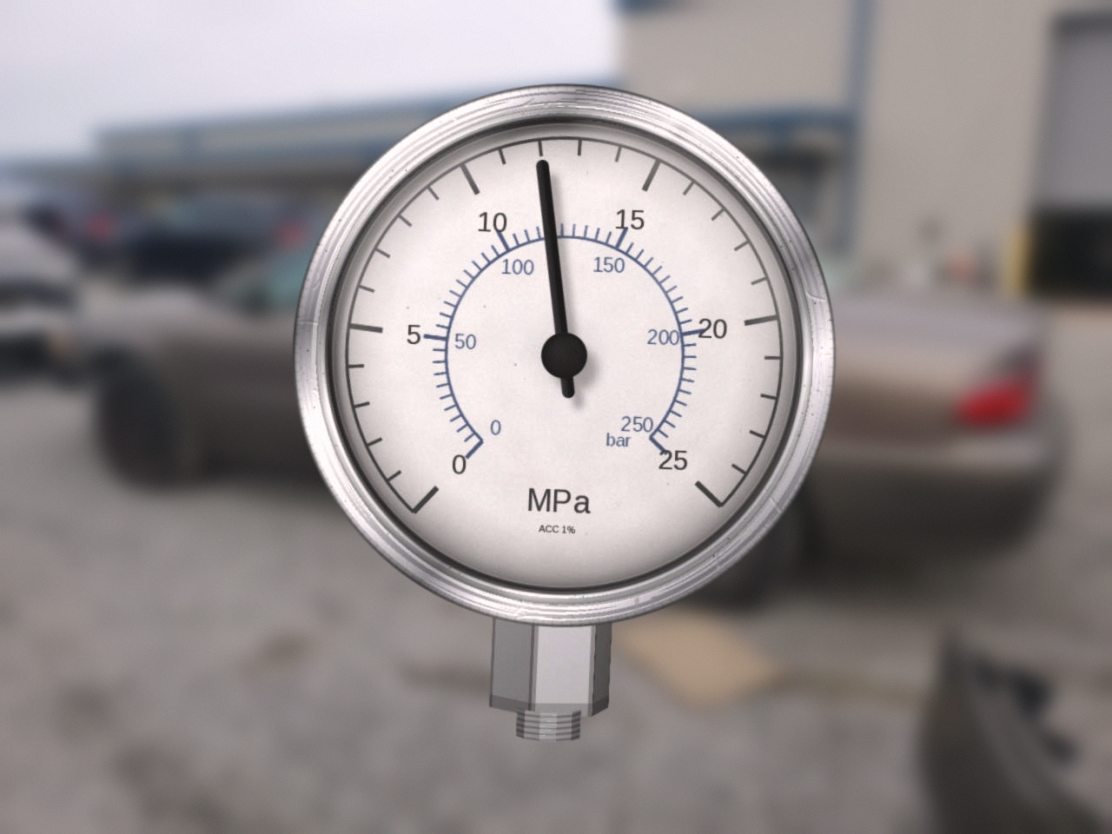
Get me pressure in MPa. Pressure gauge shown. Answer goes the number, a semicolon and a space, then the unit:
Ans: 12; MPa
